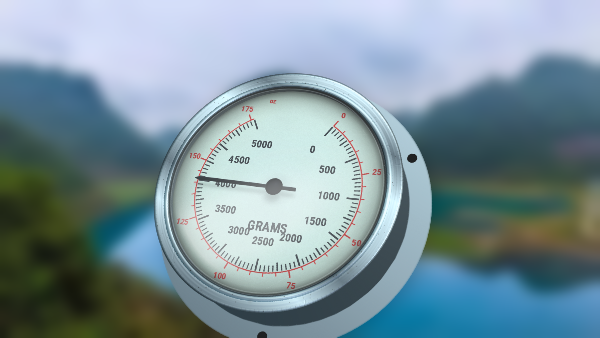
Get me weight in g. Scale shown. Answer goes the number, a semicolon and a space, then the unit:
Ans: 4000; g
